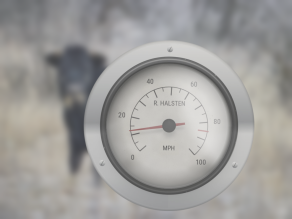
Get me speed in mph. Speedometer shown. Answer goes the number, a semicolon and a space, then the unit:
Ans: 12.5; mph
